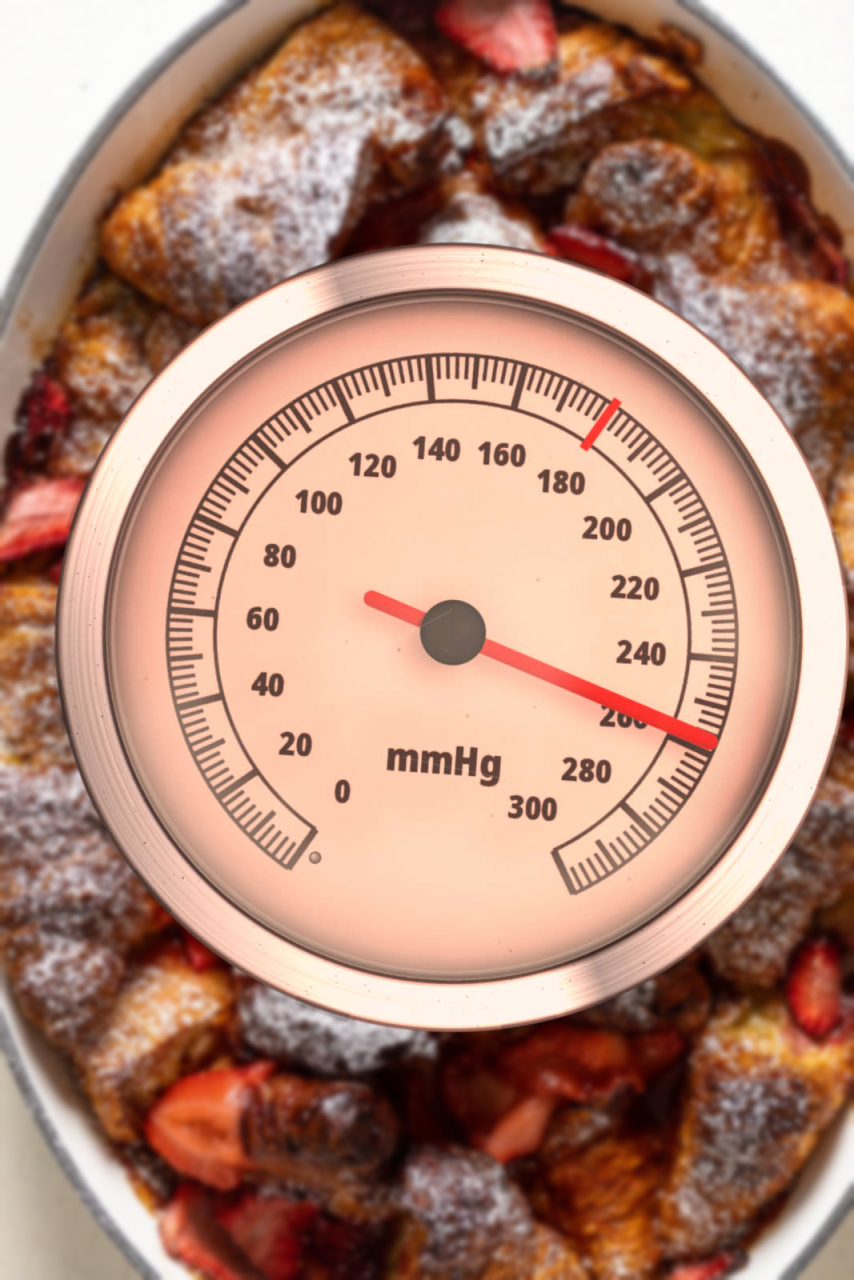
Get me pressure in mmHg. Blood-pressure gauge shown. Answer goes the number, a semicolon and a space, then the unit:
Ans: 258; mmHg
